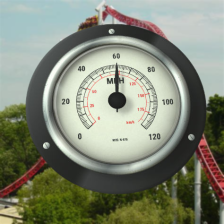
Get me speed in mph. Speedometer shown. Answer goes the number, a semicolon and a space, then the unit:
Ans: 60; mph
